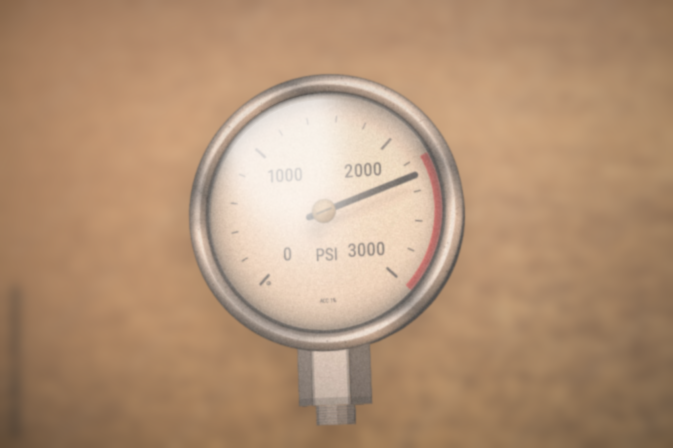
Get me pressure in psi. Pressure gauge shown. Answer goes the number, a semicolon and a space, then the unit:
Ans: 2300; psi
